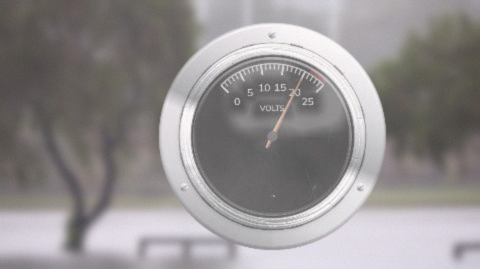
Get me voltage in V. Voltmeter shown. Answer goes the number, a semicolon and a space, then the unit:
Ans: 20; V
